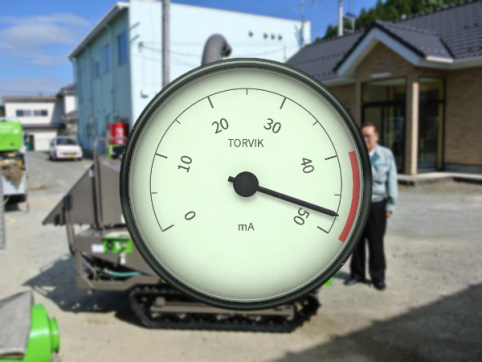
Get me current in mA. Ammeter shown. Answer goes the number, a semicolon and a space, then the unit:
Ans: 47.5; mA
